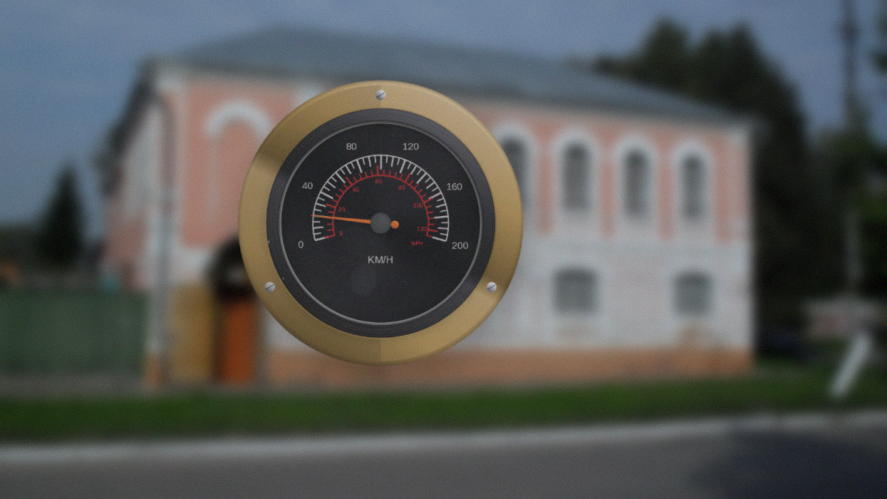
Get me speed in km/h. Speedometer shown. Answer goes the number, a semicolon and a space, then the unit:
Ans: 20; km/h
